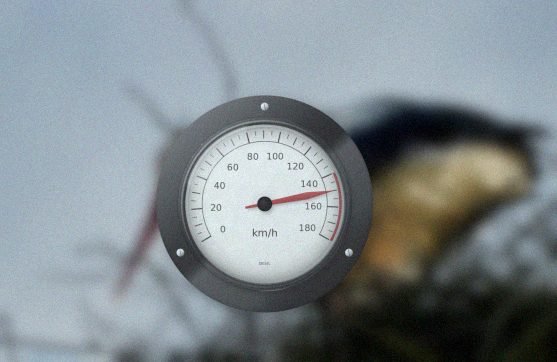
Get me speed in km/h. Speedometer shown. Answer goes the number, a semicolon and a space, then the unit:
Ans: 150; km/h
